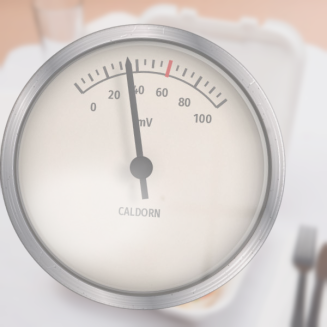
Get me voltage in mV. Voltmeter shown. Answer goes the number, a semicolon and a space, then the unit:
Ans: 35; mV
